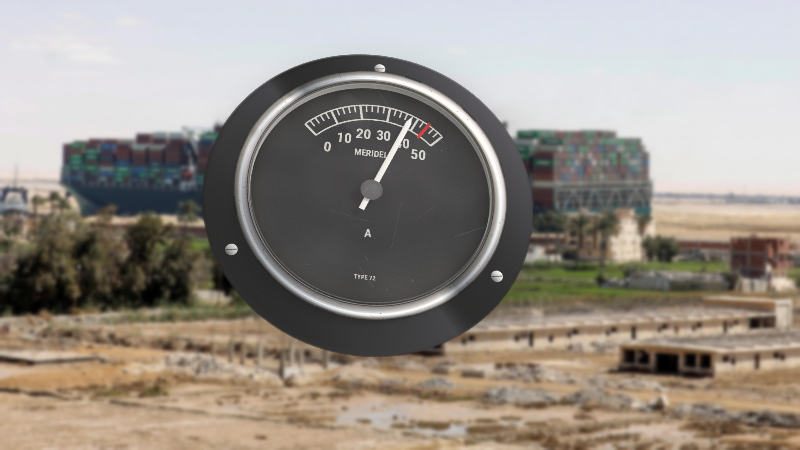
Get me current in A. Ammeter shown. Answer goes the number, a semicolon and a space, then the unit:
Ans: 38; A
